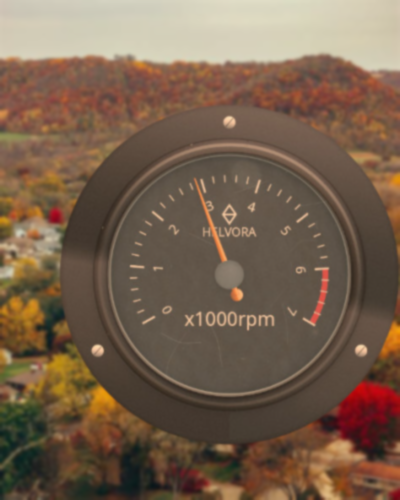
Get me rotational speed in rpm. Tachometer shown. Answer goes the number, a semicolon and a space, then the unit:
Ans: 2900; rpm
